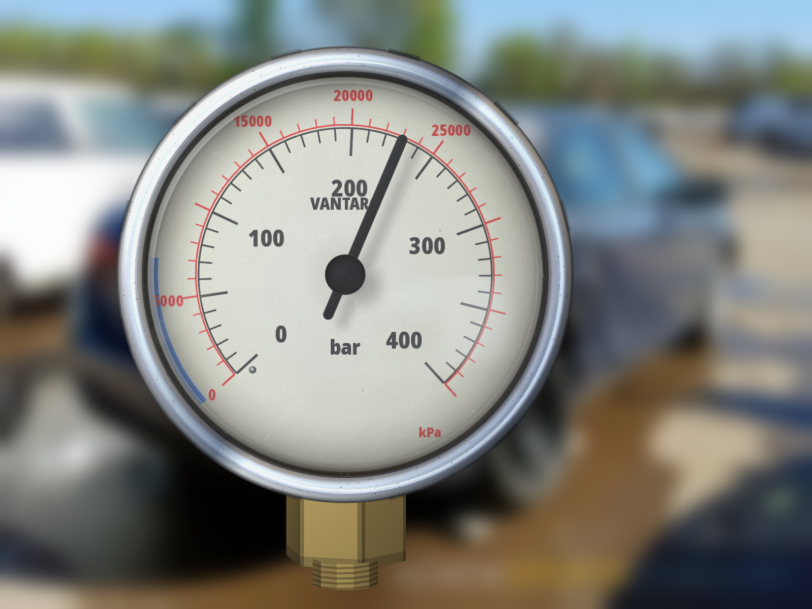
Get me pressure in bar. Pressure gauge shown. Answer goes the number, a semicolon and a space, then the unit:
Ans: 230; bar
